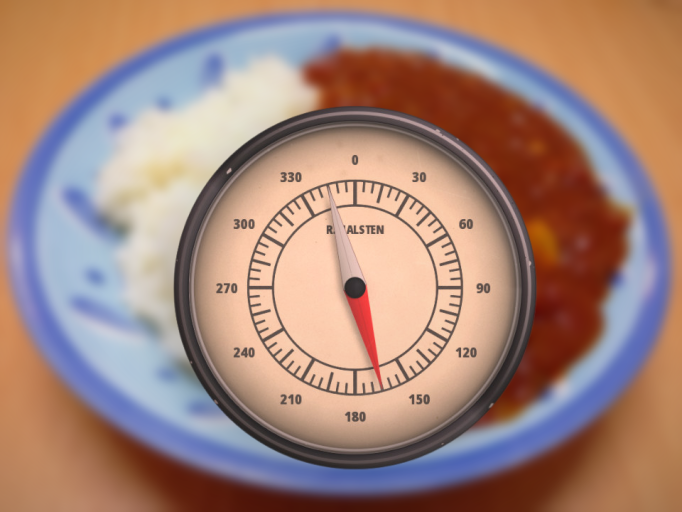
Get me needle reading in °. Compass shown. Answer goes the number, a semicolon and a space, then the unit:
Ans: 165; °
